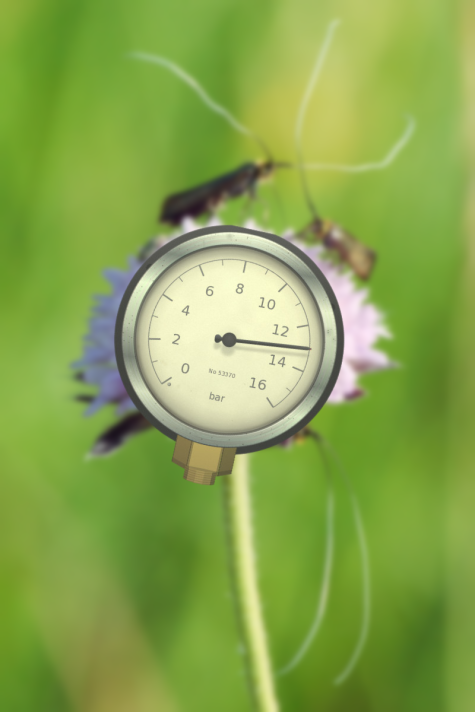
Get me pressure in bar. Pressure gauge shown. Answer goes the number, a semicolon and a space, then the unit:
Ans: 13; bar
